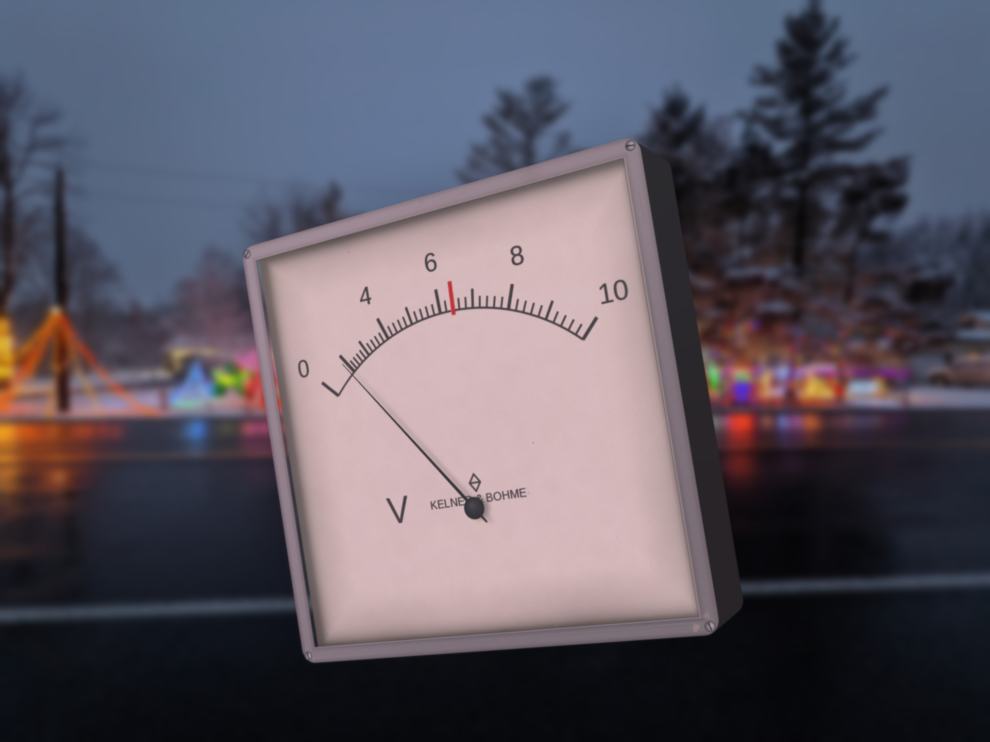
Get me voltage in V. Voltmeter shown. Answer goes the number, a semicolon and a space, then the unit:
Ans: 2; V
